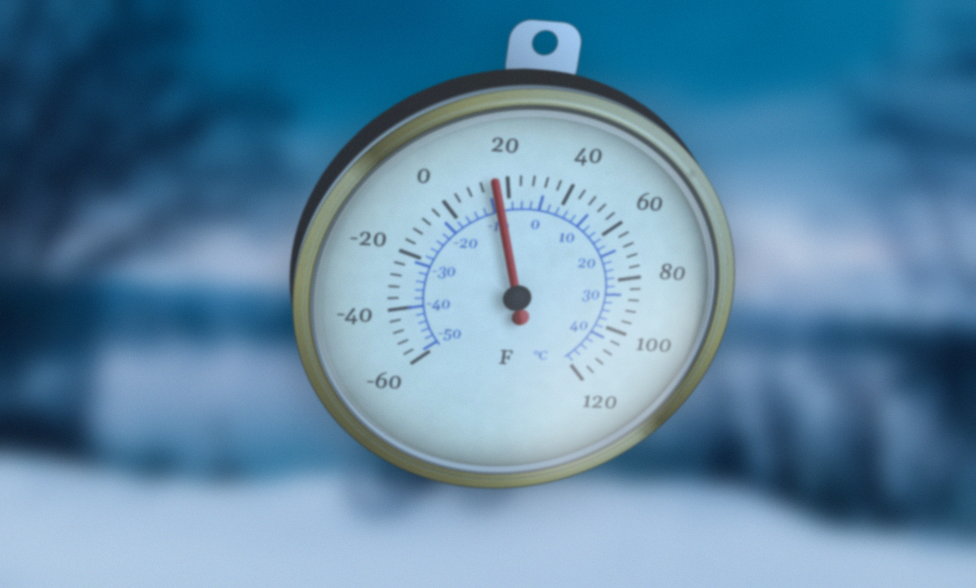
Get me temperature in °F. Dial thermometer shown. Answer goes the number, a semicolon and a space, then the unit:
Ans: 16; °F
